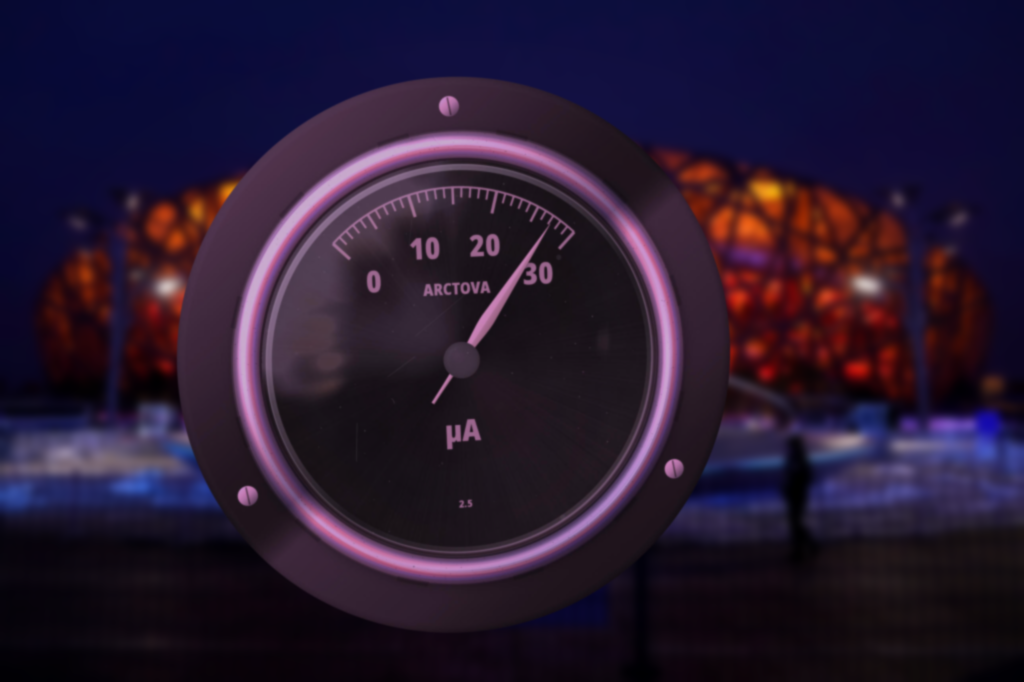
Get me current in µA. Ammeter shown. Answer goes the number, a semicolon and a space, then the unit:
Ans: 27; µA
